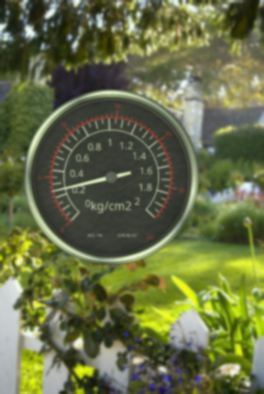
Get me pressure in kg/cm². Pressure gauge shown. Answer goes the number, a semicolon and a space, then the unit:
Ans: 0.25; kg/cm²
